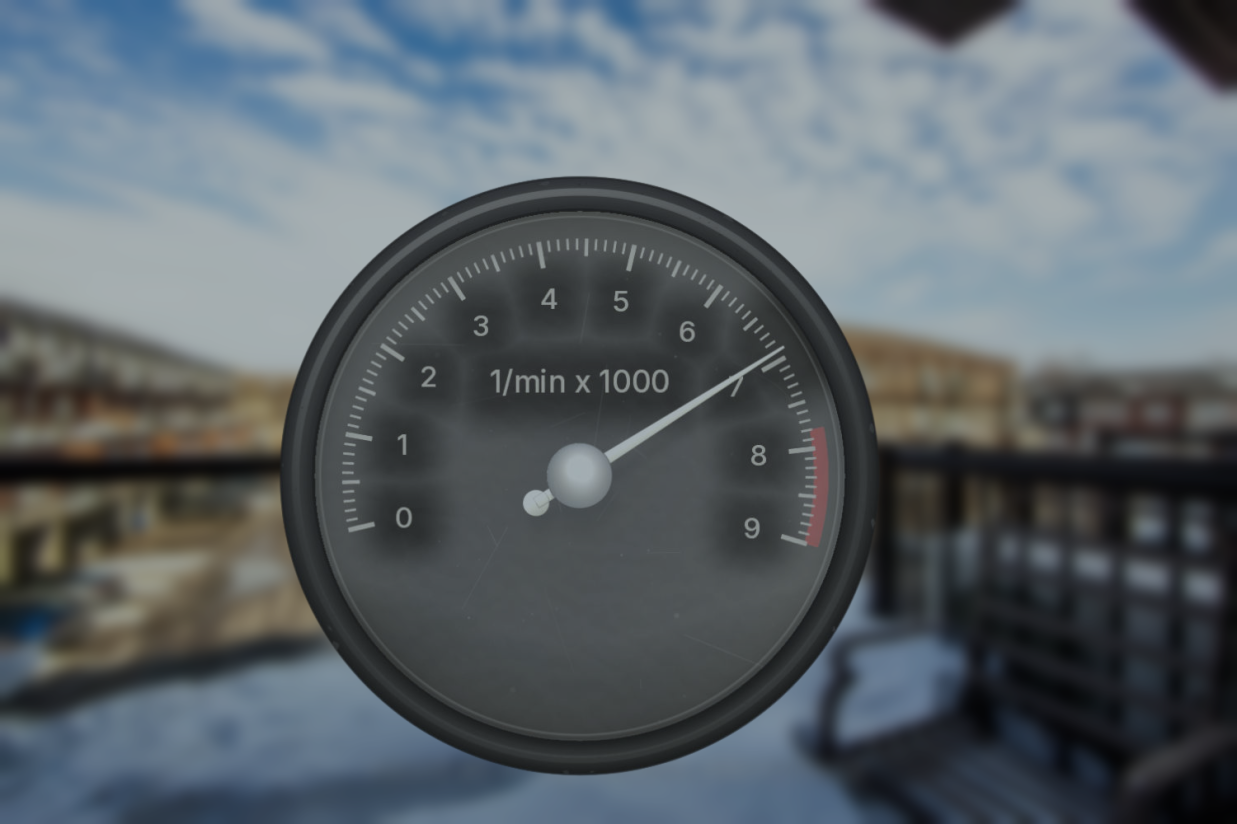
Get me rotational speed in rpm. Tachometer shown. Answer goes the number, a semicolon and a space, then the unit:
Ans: 6900; rpm
